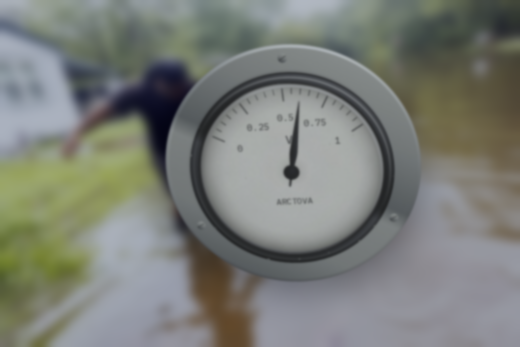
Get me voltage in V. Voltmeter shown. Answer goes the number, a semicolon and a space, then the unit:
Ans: 0.6; V
